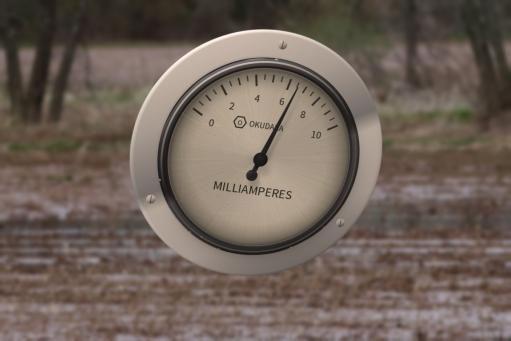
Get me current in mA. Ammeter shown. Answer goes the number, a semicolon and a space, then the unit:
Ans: 6.5; mA
